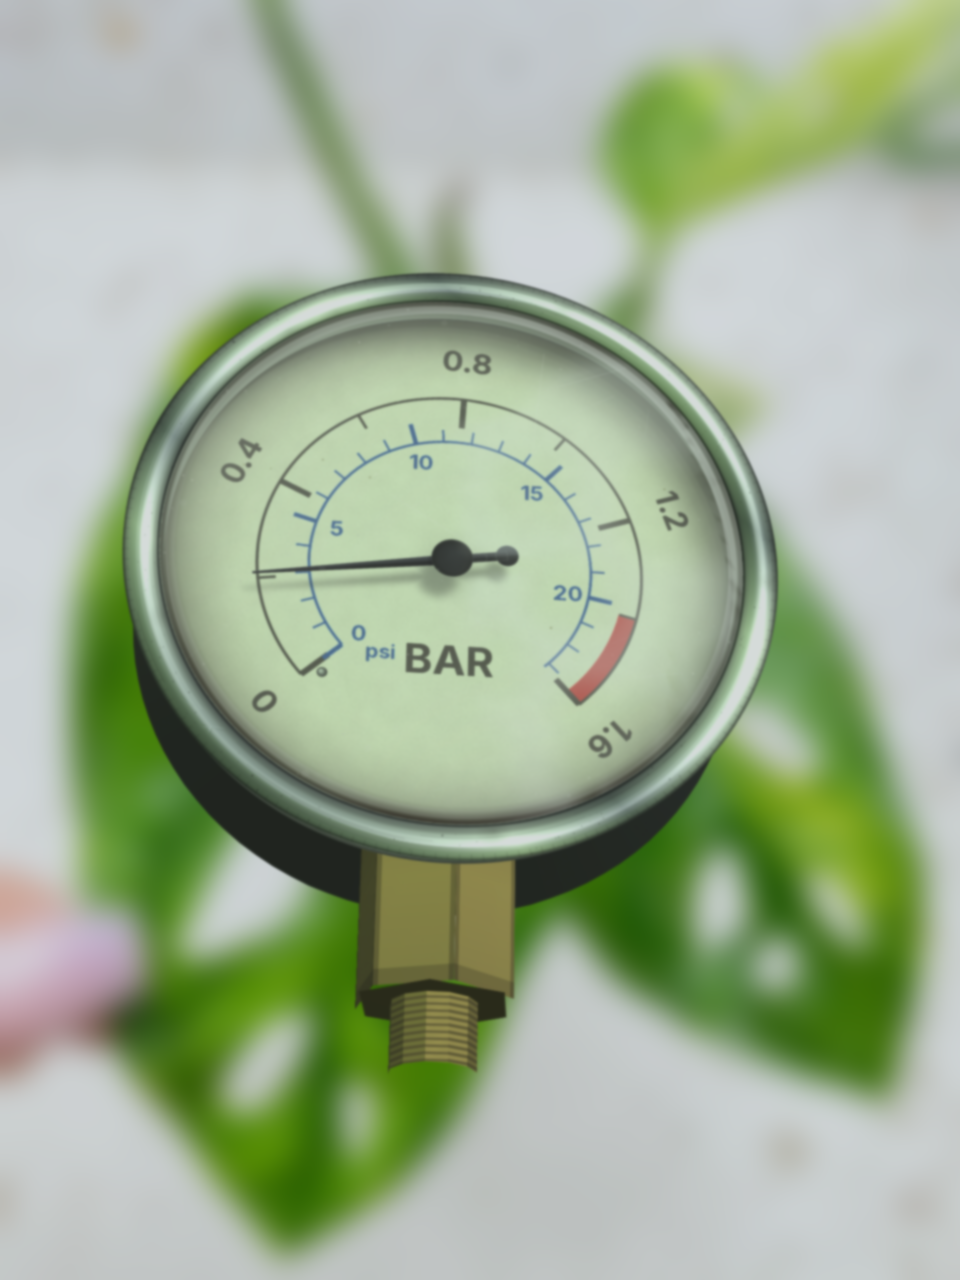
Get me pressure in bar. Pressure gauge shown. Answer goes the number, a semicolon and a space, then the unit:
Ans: 0.2; bar
